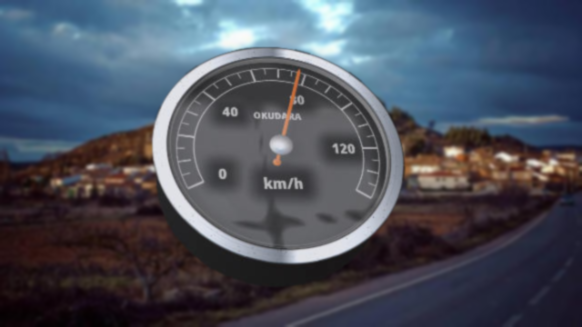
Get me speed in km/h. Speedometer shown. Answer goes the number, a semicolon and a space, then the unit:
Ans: 77.5; km/h
